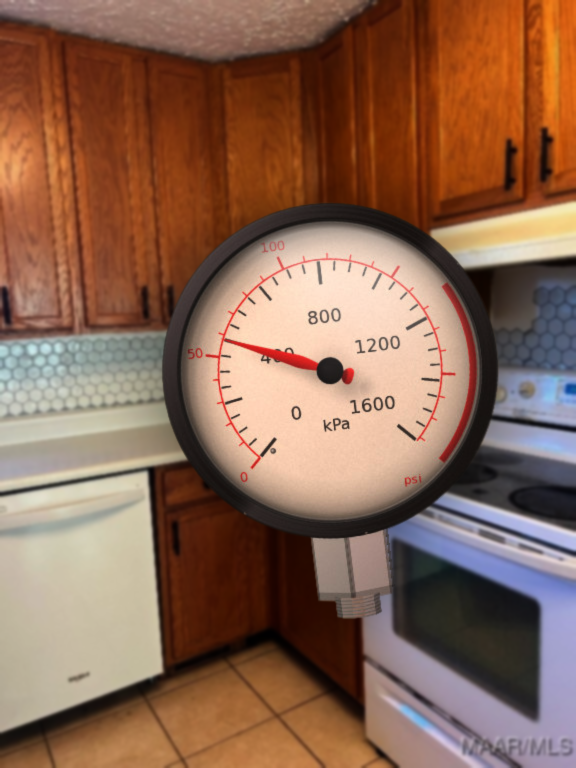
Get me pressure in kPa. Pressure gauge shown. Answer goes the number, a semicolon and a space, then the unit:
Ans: 400; kPa
